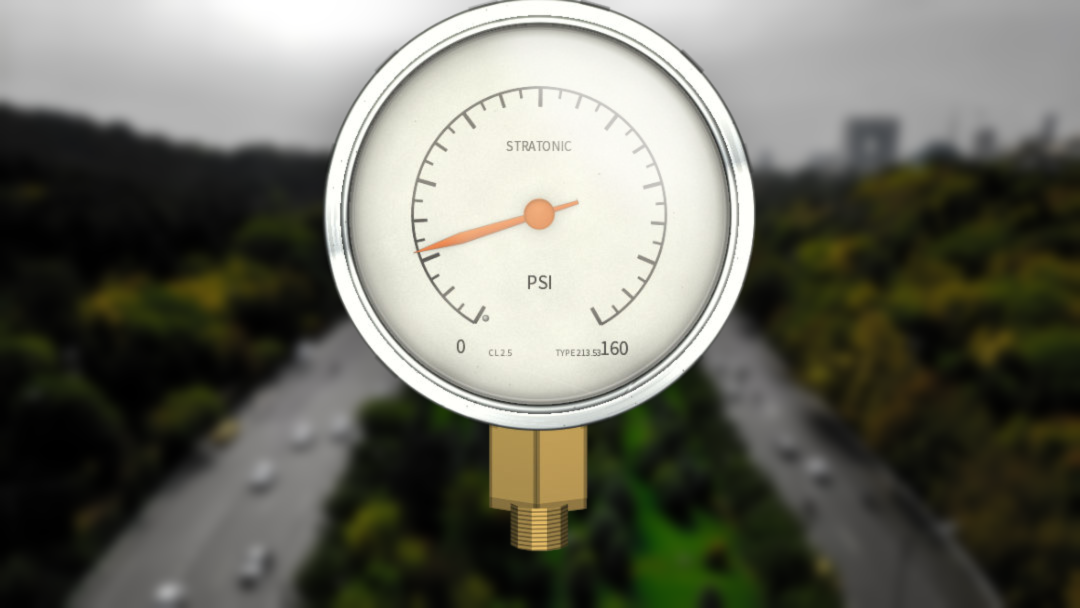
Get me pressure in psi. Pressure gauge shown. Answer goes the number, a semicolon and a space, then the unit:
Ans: 22.5; psi
